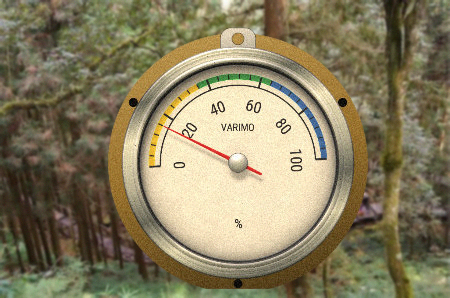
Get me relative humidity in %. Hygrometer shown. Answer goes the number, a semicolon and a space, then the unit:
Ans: 16; %
